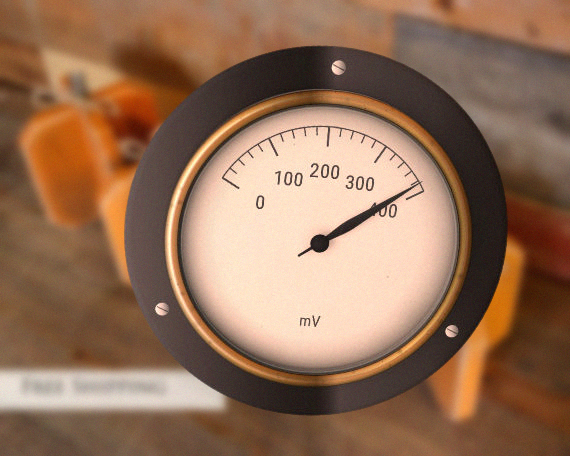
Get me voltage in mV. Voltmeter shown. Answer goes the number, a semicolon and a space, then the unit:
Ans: 380; mV
